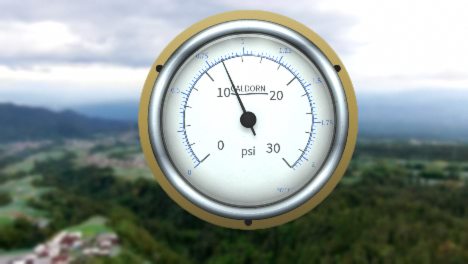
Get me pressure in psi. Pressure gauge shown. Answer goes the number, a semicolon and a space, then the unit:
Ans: 12; psi
